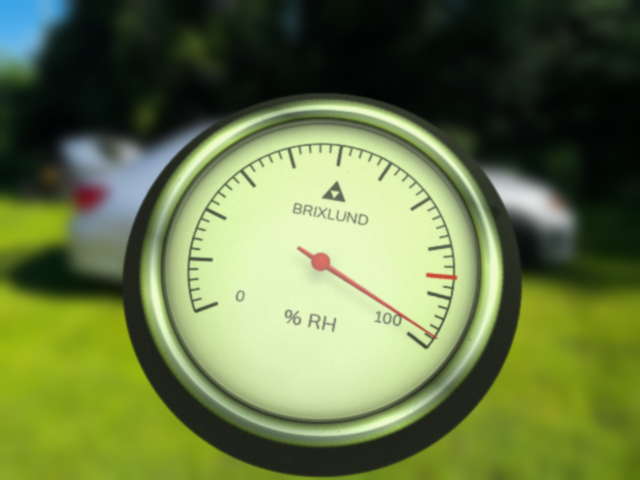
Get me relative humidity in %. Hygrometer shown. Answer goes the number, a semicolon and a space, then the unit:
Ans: 98; %
